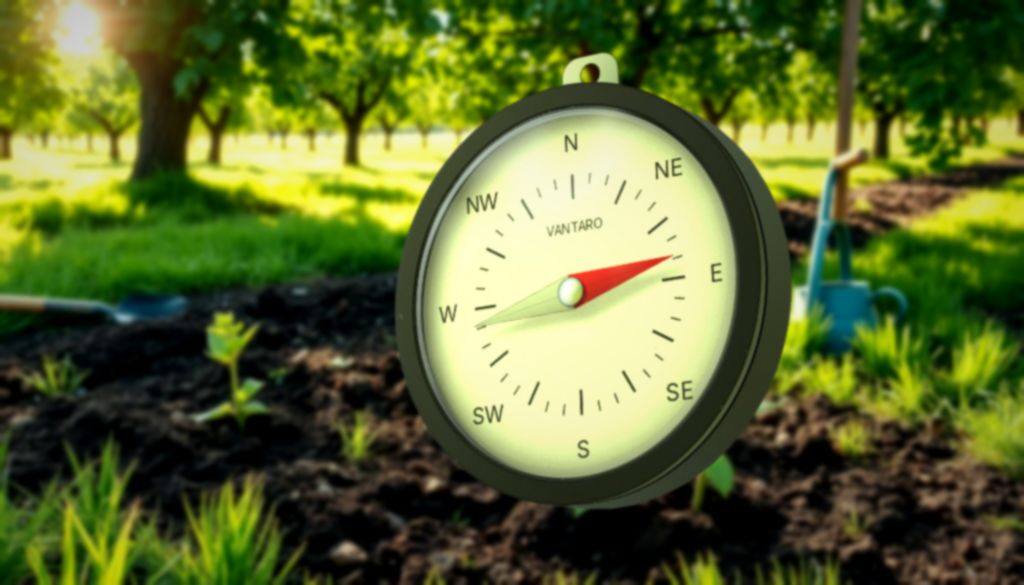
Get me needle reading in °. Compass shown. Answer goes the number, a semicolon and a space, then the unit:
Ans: 80; °
